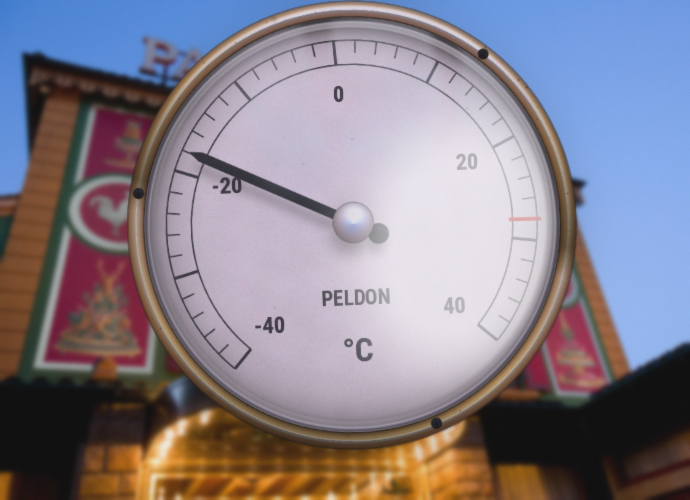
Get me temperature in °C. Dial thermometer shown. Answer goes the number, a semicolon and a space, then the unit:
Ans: -18; °C
